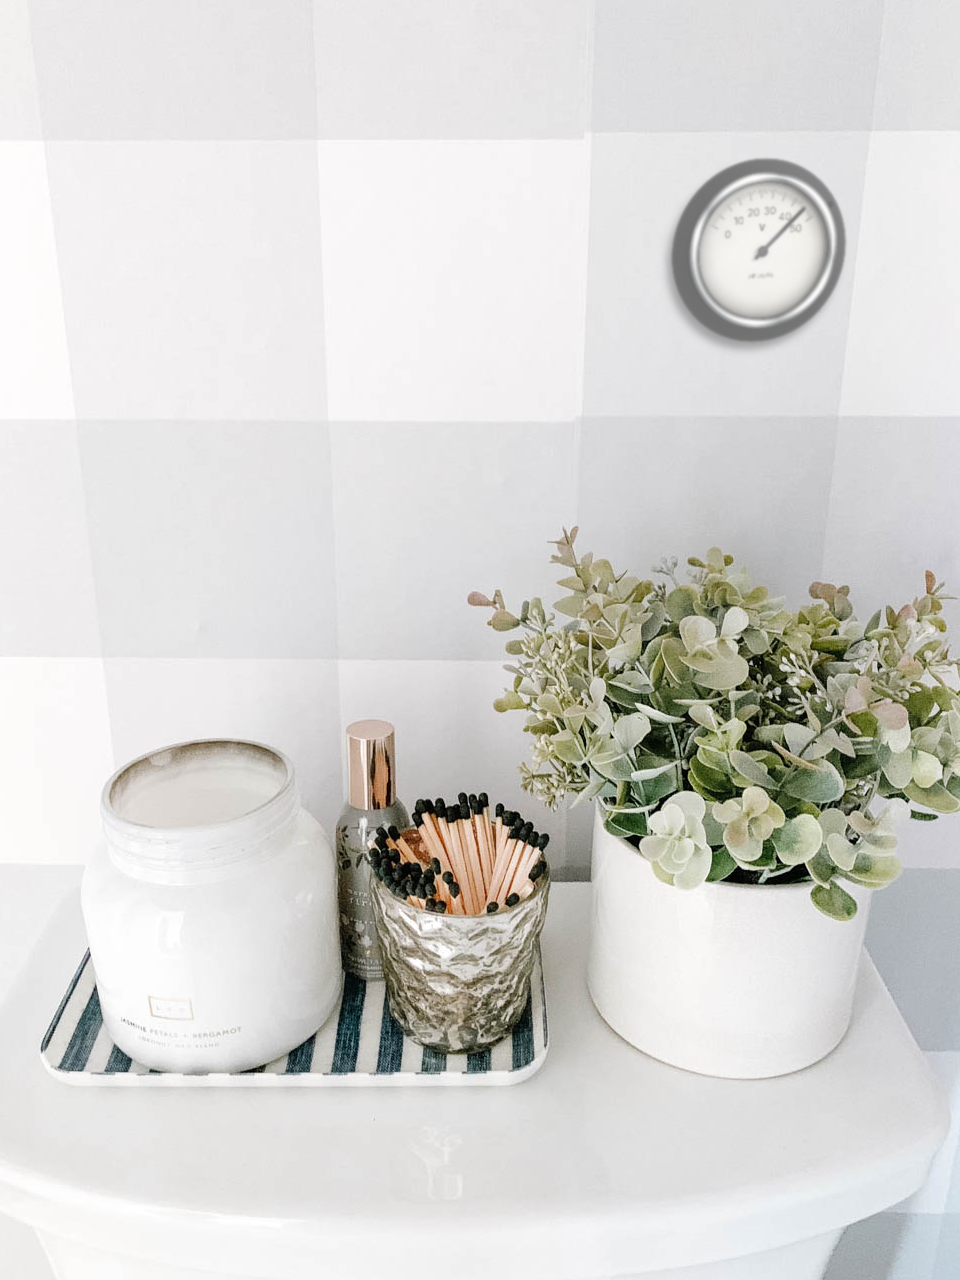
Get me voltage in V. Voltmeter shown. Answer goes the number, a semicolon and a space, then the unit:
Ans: 45; V
